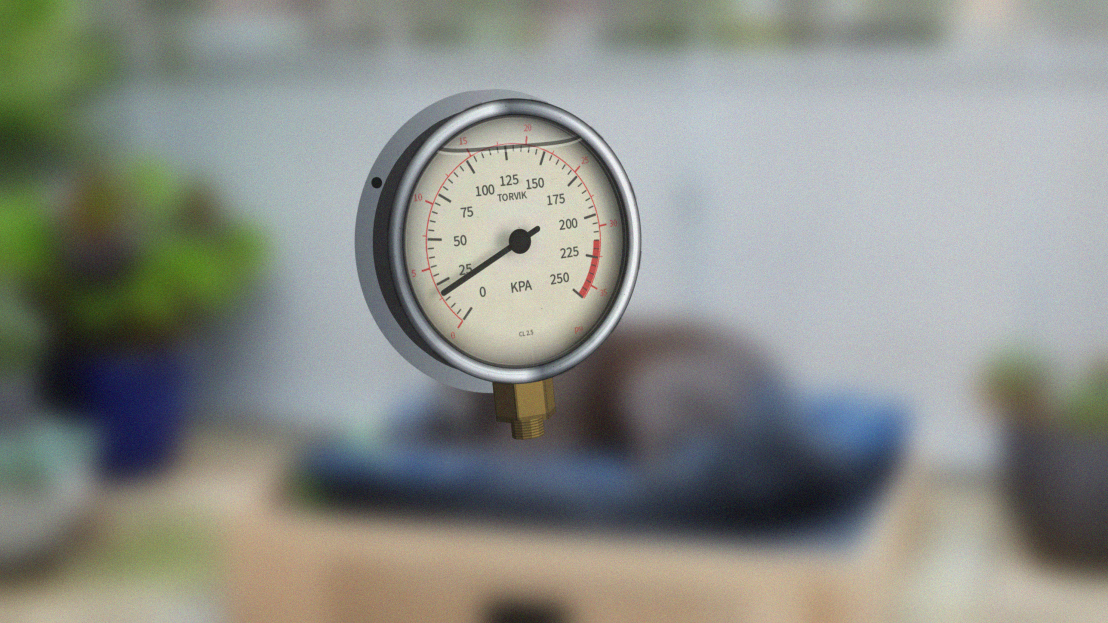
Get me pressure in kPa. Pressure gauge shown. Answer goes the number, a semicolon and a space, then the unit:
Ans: 20; kPa
